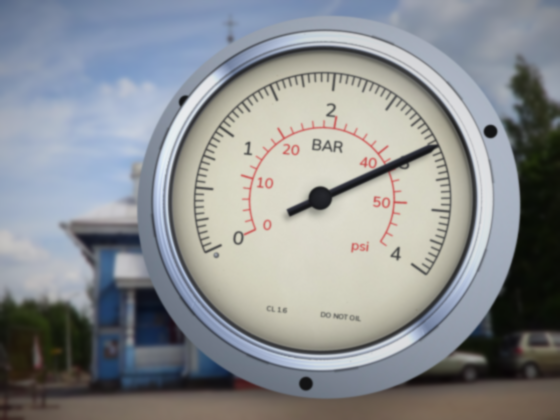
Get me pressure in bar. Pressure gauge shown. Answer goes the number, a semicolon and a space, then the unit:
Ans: 3; bar
